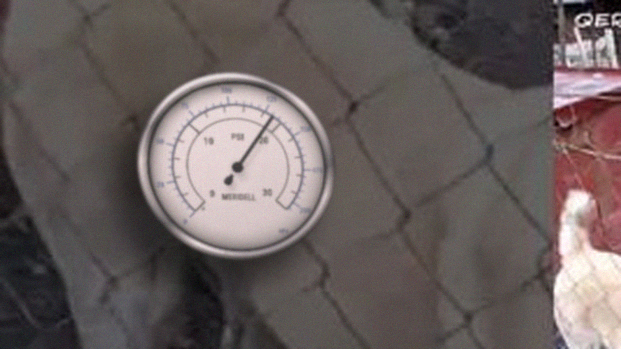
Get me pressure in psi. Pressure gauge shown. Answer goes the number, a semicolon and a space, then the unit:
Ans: 19; psi
